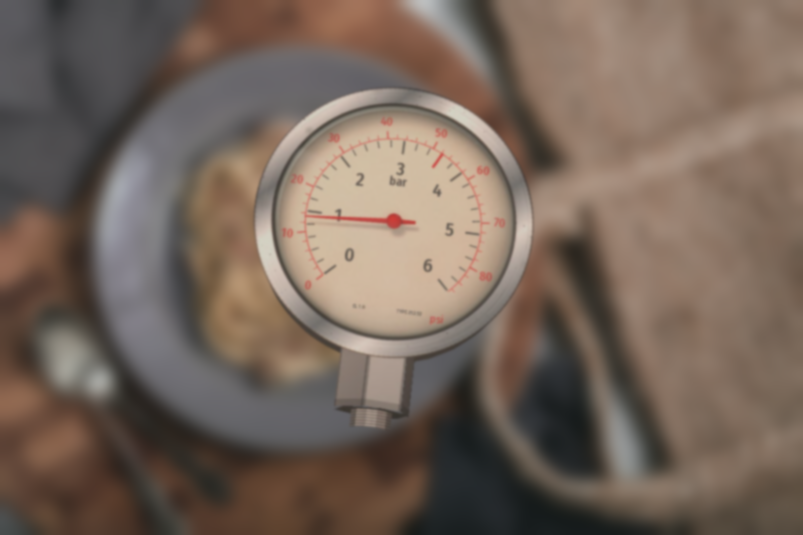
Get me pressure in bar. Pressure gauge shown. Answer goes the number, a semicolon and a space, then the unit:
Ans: 0.9; bar
